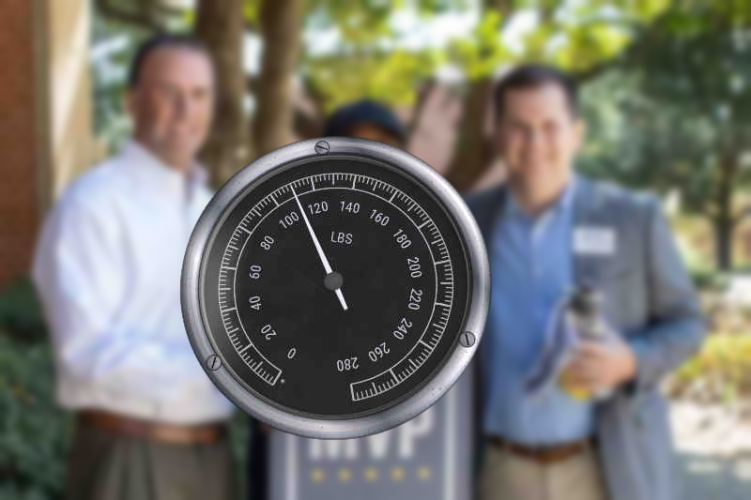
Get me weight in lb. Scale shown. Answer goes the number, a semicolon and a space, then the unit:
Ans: 110; lb
